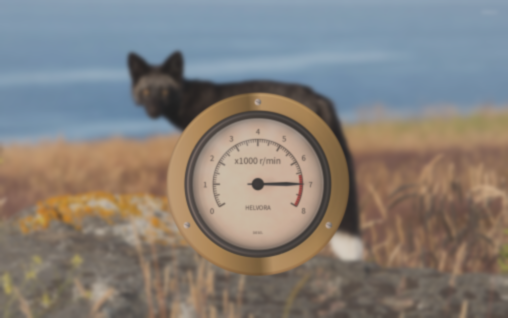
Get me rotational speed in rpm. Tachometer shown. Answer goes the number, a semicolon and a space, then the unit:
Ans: 7000; rpm
